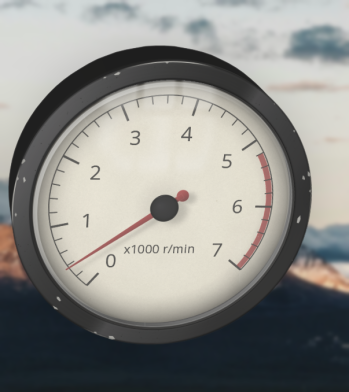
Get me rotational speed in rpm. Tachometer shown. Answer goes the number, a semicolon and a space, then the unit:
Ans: 400; rpm
